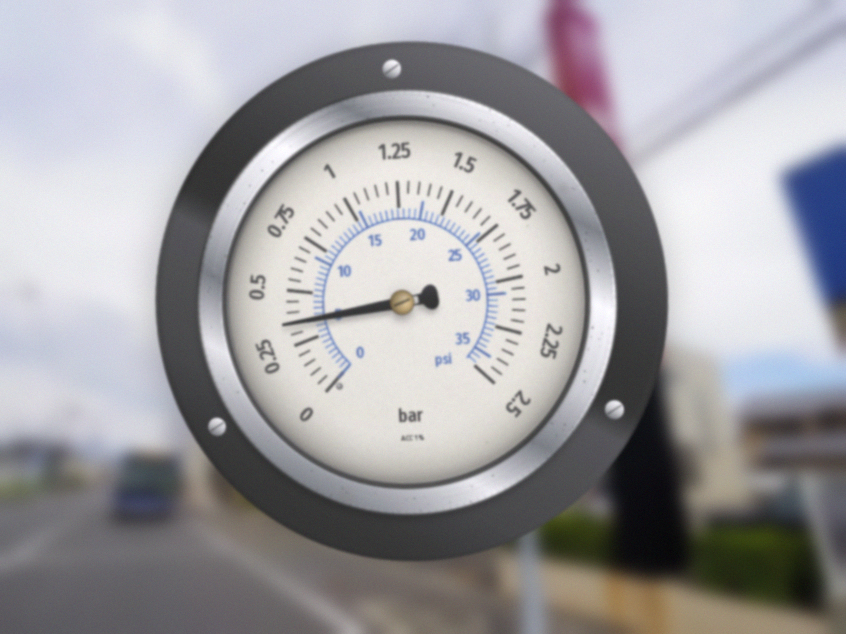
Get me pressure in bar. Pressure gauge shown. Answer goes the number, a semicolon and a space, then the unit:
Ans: 0.35; bar
